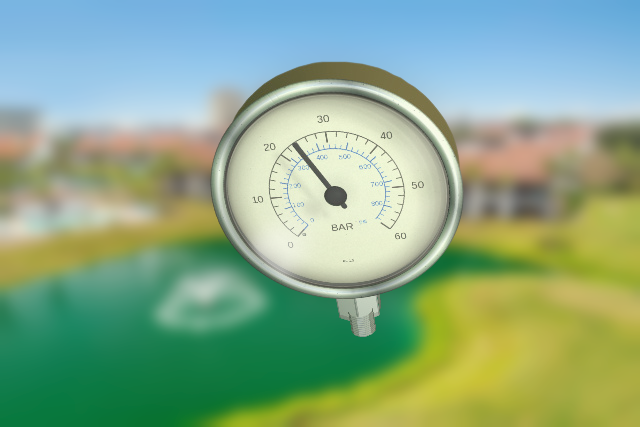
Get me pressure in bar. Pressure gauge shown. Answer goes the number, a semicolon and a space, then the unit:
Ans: 24; bar
